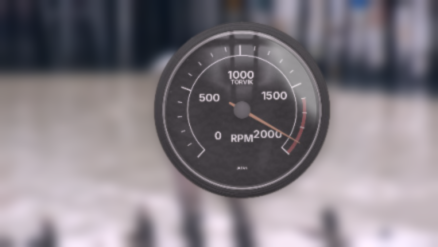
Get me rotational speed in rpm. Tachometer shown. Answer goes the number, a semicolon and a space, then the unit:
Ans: 1900; rpm
